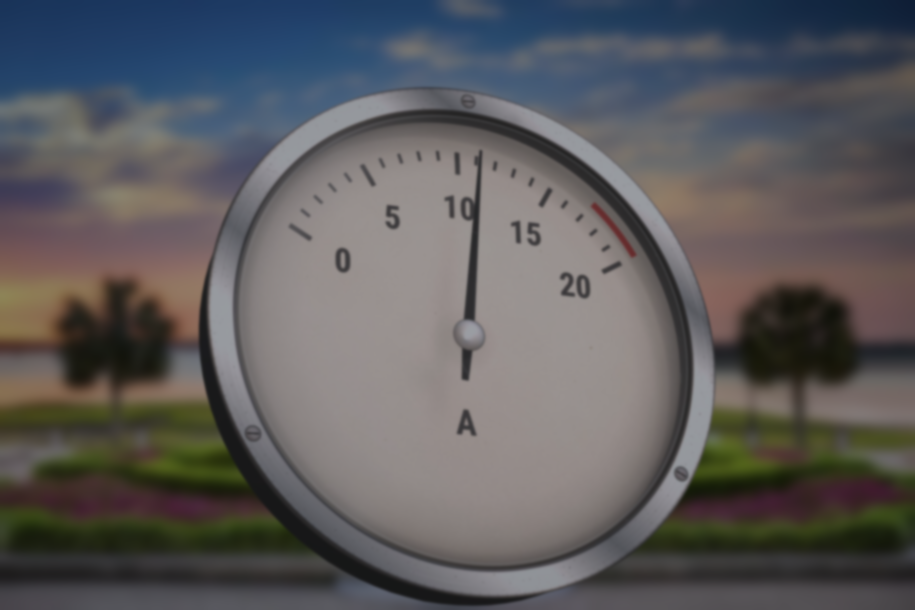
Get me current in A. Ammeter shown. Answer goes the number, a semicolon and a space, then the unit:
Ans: 11; A
